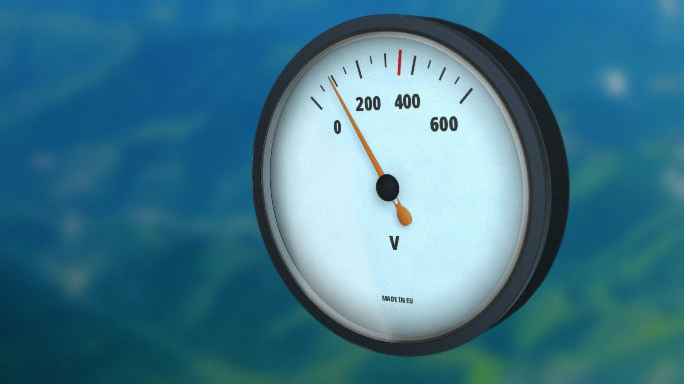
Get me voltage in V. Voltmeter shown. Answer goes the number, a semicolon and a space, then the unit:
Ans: 100; V
